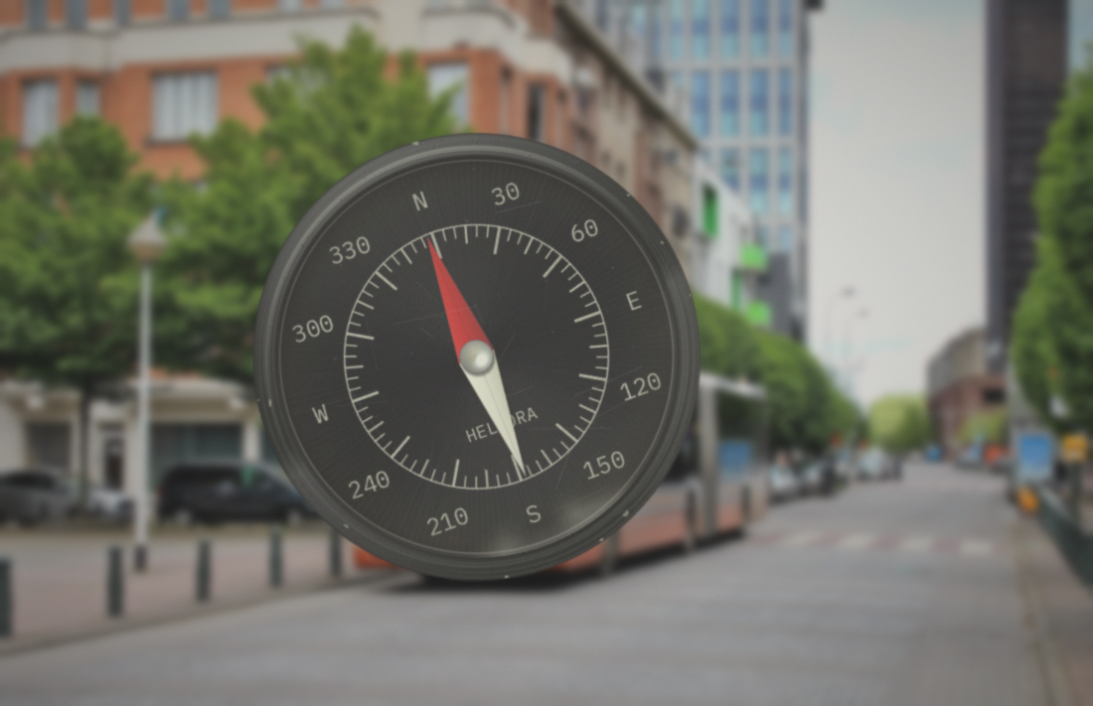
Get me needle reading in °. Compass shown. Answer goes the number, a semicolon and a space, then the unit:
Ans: 357.5; °
